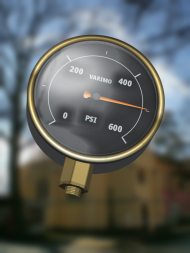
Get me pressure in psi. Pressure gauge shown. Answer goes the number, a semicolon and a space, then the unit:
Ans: 500; psi
